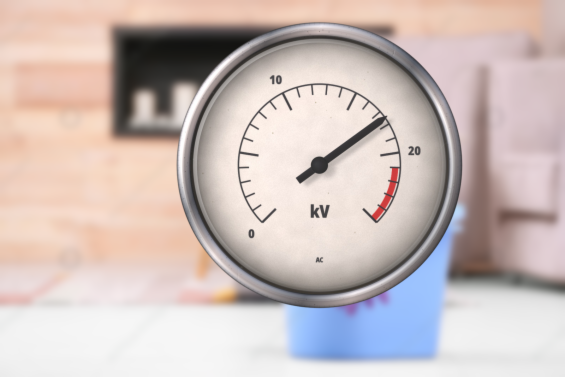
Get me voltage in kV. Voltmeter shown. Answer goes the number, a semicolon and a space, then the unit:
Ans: 17.5; kV
